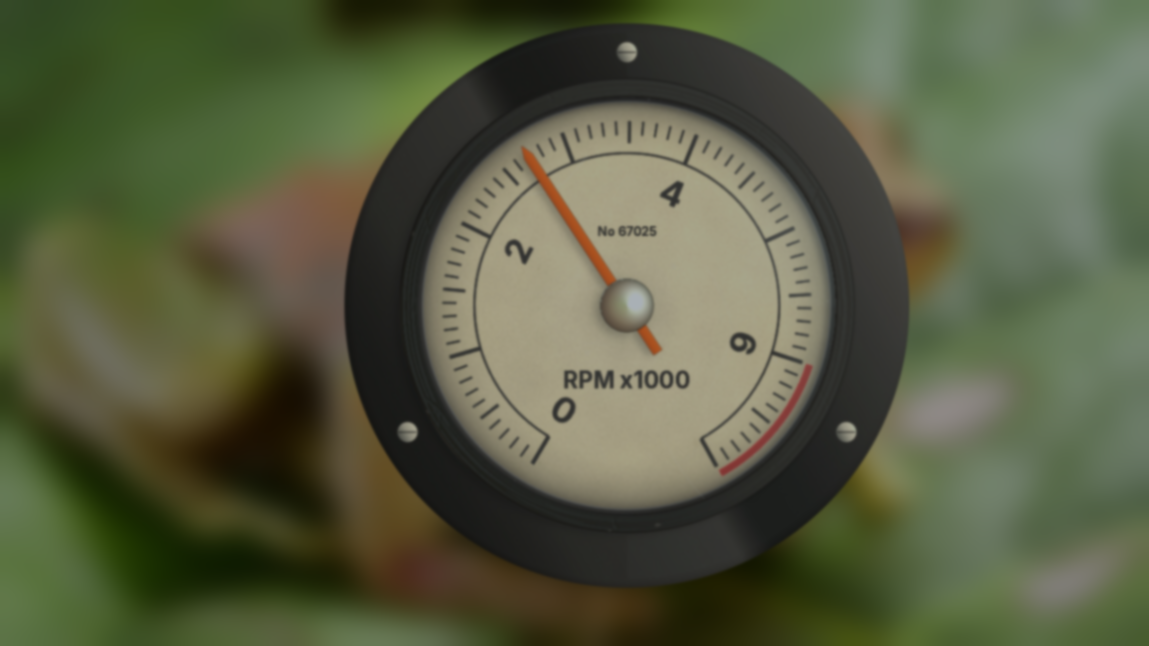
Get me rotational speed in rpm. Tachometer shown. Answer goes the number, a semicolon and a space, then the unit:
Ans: 2700; rpm
